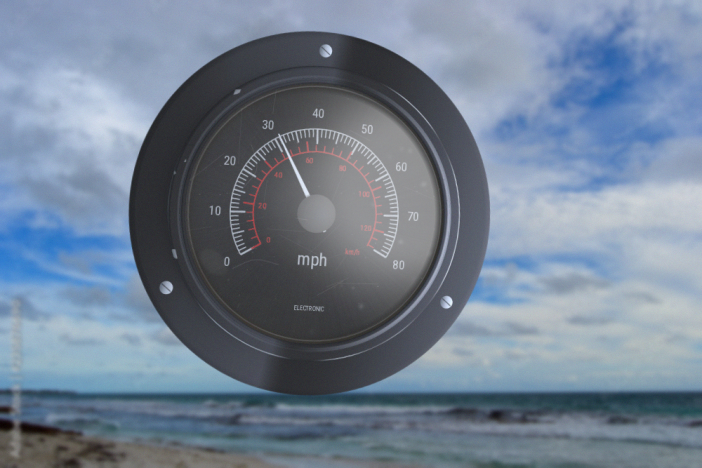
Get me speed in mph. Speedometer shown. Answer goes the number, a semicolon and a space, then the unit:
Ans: 31; mph
